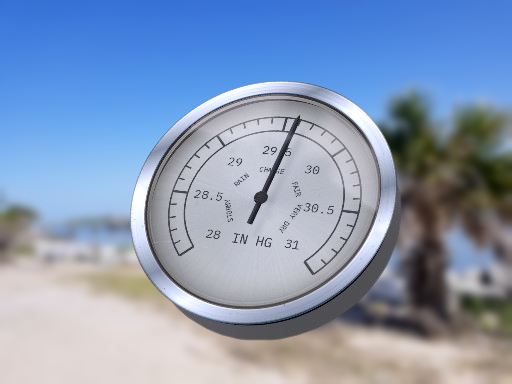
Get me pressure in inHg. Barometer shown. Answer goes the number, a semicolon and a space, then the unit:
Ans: 29.6; inHg
